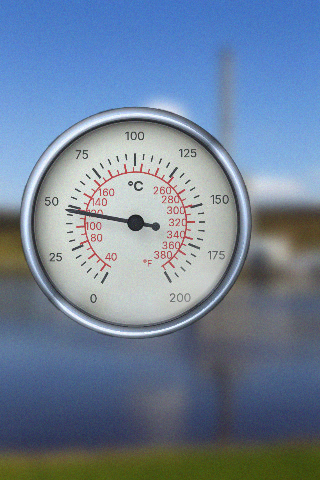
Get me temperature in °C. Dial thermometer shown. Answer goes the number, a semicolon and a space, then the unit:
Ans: 47.5; °C
